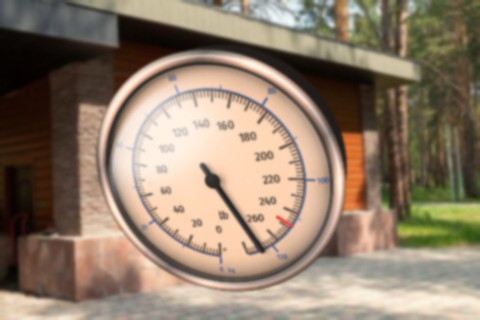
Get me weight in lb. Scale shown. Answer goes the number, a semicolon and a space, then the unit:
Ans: 270; lb
